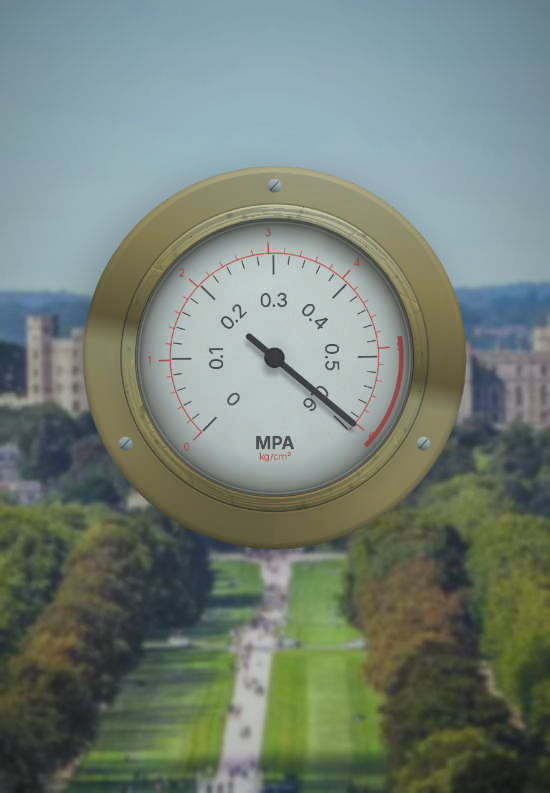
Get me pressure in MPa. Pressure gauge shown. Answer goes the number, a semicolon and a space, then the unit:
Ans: 0.59; MPa
